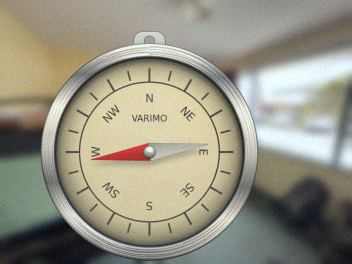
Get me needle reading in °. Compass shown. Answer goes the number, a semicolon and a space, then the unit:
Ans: 262.5; °
